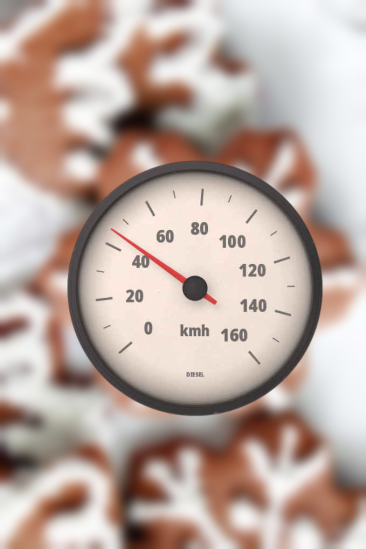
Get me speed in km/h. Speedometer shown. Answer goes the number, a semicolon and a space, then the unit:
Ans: 45; km/h
